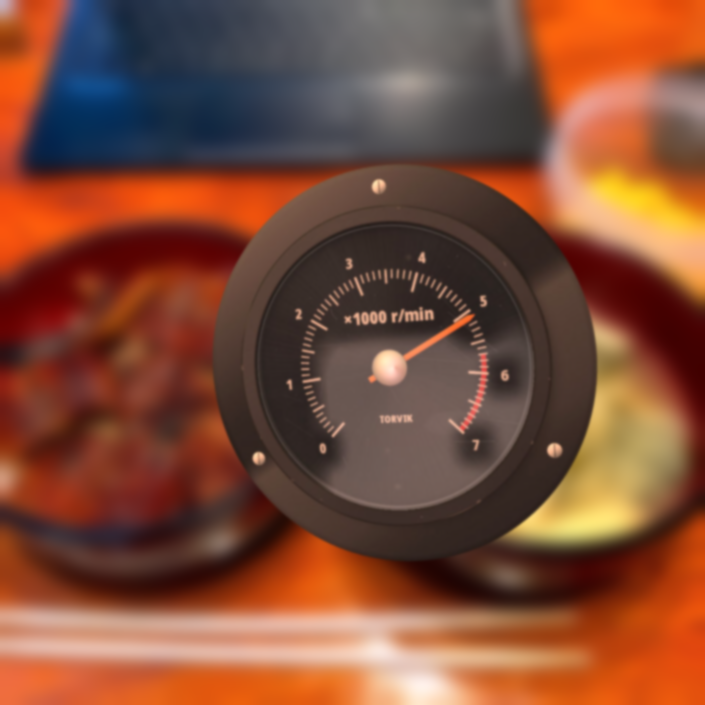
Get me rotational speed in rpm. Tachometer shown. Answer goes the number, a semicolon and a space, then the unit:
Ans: 5100; rpm
